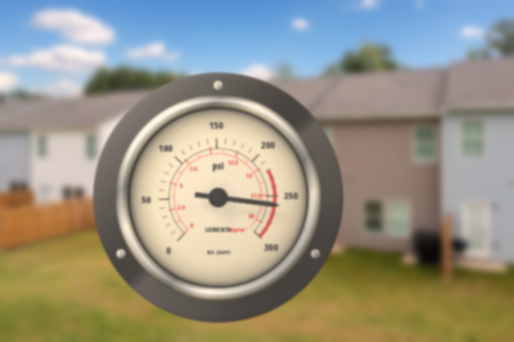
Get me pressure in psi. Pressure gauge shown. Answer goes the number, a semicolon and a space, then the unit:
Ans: 260; psi
